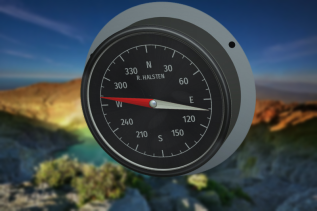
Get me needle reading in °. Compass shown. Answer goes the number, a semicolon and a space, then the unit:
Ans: 280; °
